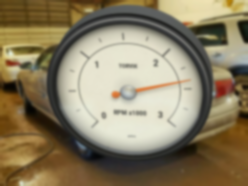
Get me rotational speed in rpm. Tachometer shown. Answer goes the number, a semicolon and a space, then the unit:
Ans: 2375; rpm
